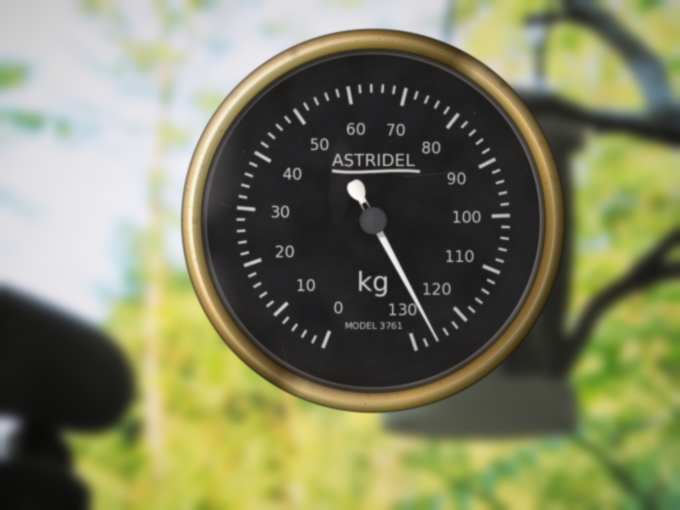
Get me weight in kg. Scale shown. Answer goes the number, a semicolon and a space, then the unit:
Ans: 126; kg
